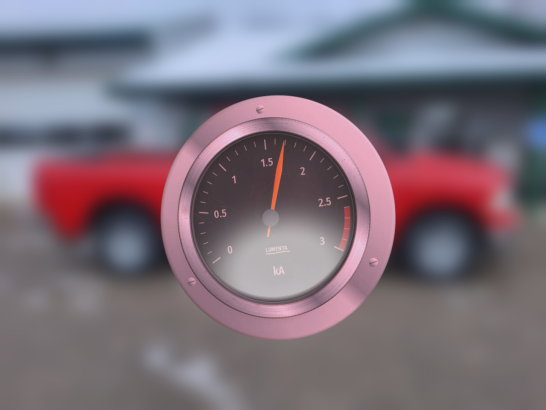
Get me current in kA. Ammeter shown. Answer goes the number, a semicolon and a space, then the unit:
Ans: 1.7; kA
